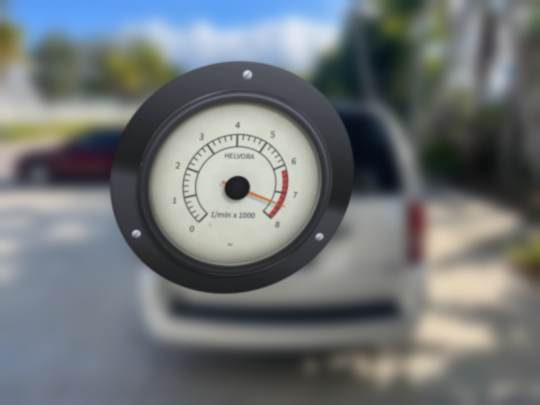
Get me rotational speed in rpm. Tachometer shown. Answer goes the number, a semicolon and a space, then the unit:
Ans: 7400; rpm
